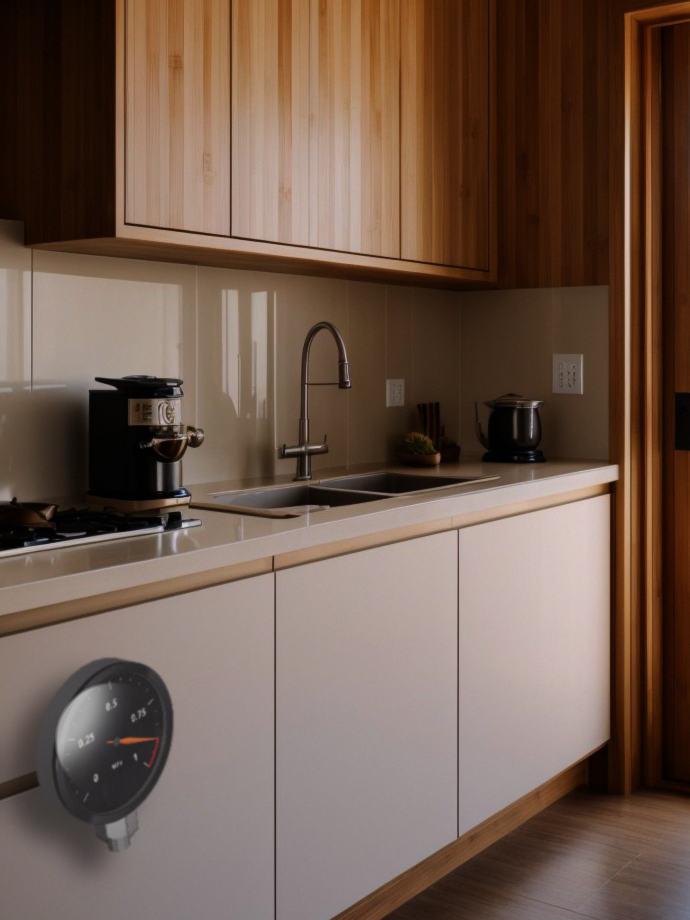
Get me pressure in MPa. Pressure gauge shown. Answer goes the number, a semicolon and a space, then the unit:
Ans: 0.9; MPa
